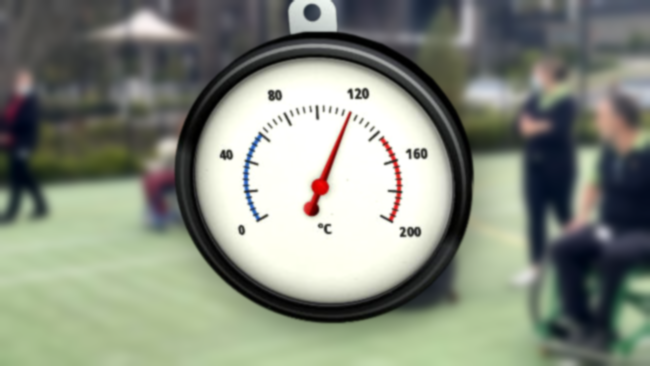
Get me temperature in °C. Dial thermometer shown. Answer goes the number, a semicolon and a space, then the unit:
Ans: 120; °C
